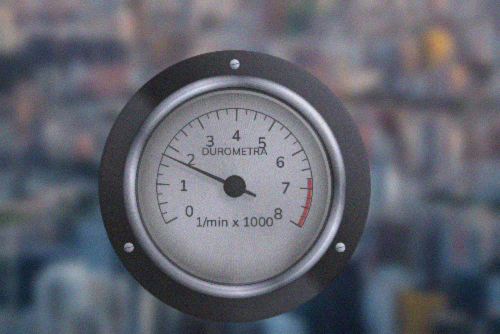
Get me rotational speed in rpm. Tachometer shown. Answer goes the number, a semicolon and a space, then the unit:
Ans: 1750; rpm
